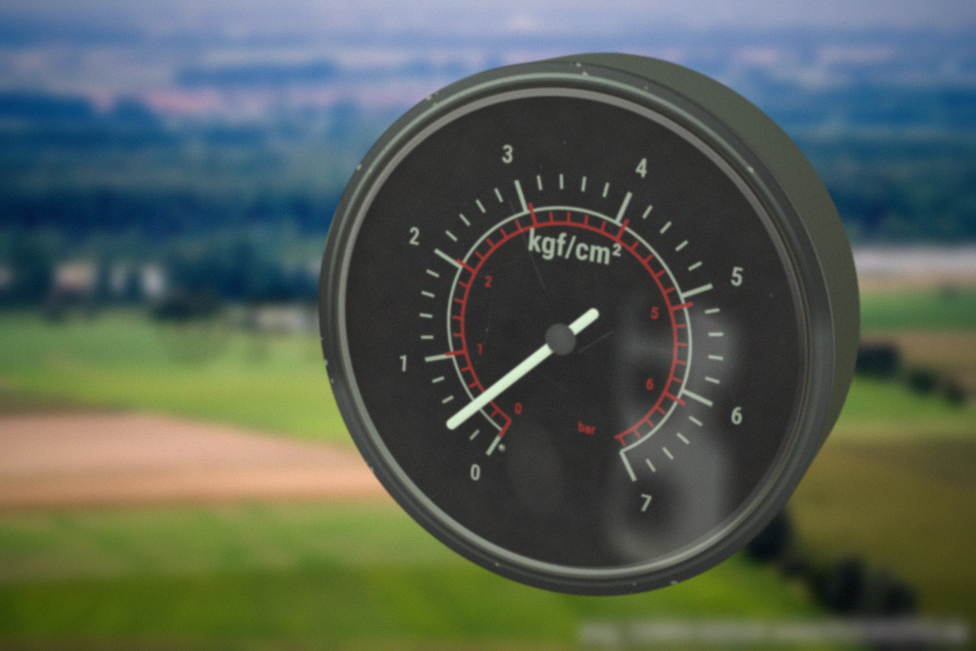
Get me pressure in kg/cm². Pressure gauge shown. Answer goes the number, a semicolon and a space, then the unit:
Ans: 0.4; kg/cm²
